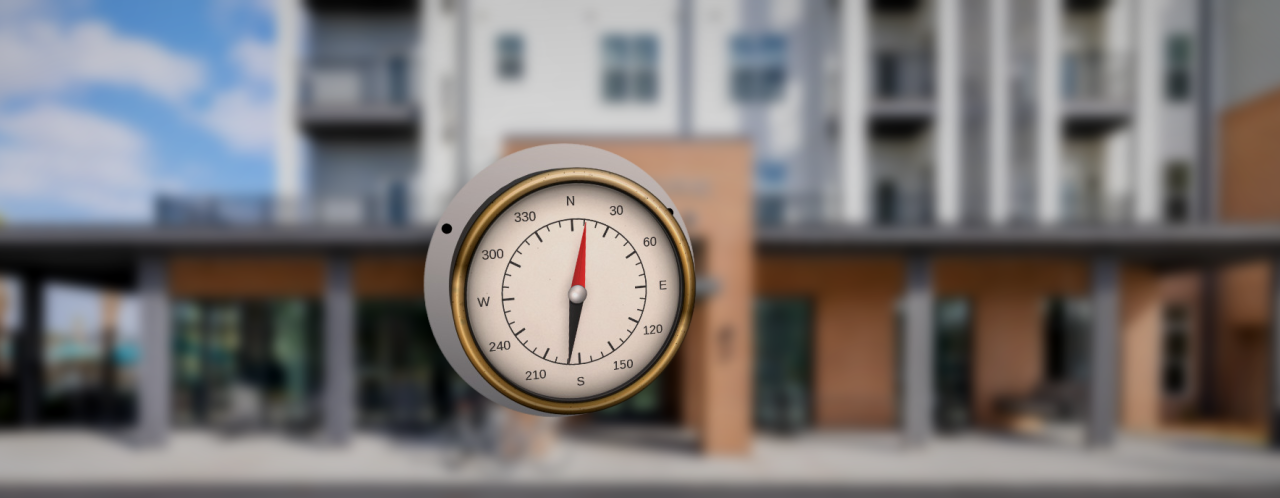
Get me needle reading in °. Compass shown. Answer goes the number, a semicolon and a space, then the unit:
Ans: 10; °
